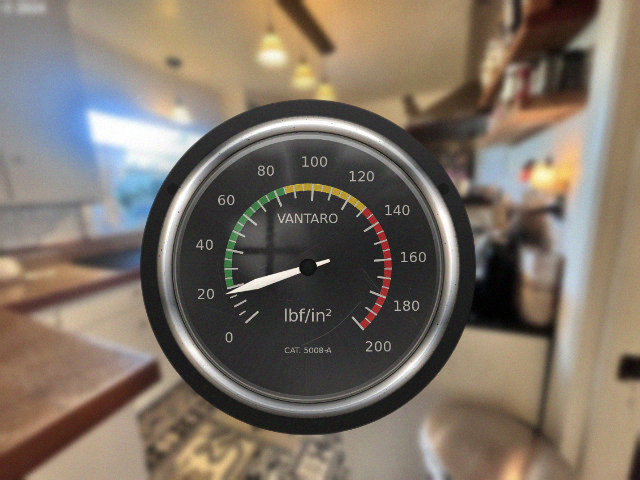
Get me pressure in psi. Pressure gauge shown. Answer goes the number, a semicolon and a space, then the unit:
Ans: 17.5; psi
